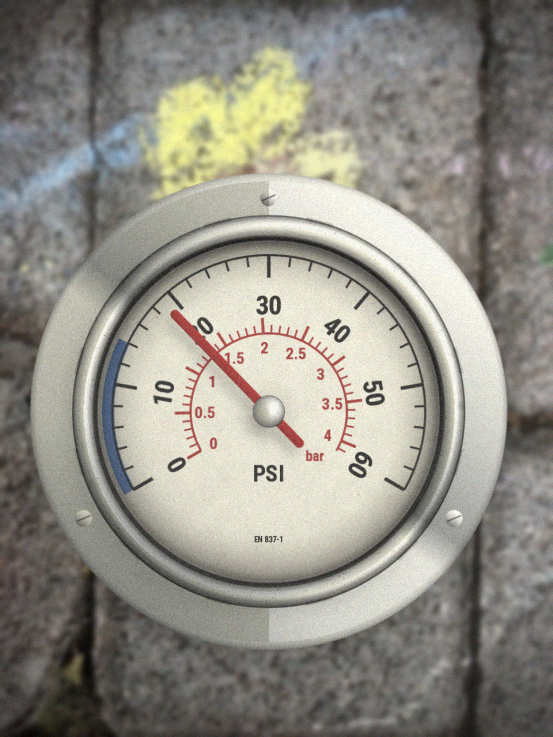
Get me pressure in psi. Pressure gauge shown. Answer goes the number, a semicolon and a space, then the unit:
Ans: 19; psi
